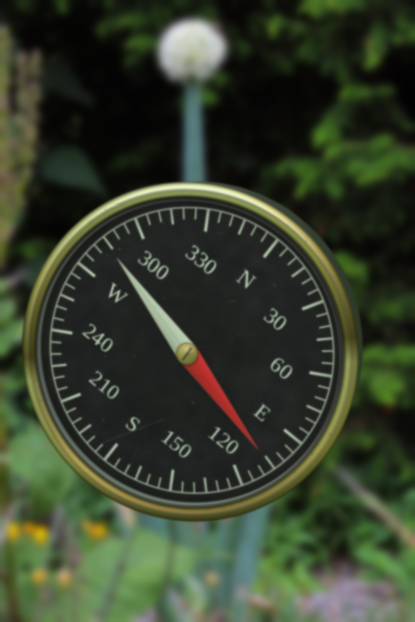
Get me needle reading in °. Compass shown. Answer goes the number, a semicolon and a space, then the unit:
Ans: 105; °
